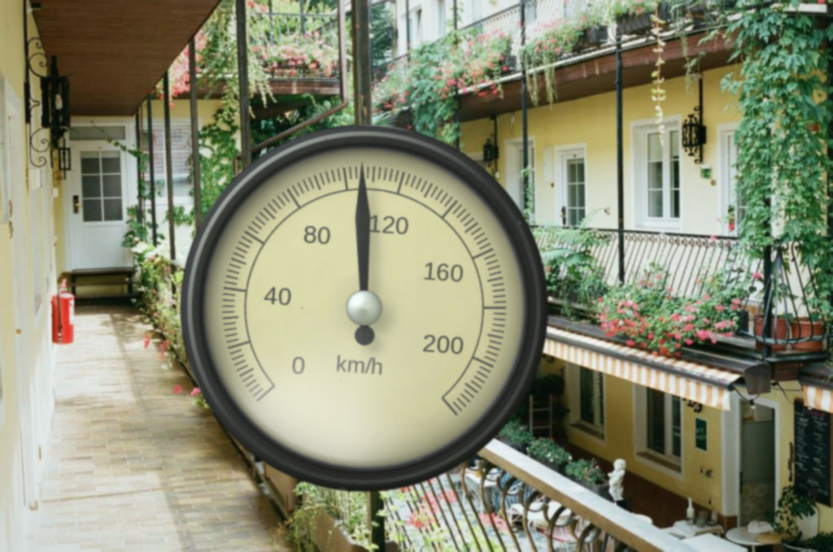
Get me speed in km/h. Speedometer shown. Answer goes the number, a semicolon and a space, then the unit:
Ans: 106; km/h
